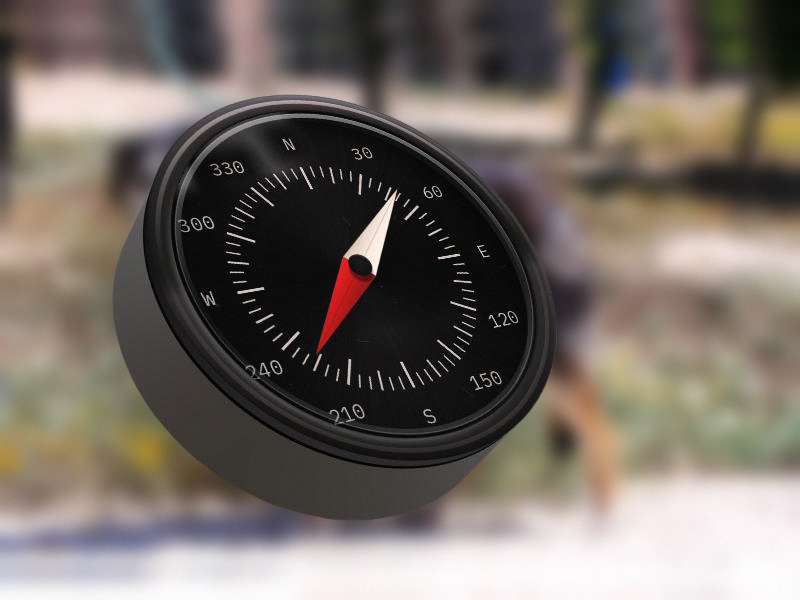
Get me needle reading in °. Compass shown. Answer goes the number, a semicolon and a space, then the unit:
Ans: 227.5; °
